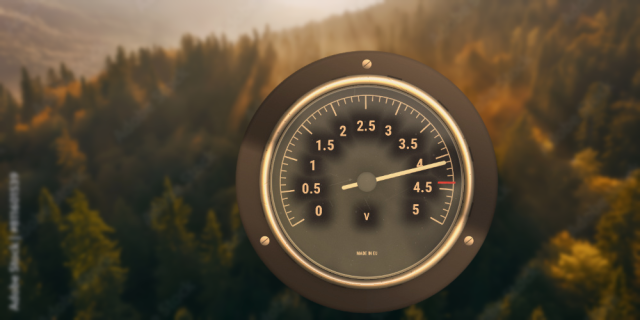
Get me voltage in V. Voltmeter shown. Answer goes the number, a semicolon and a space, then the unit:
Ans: 4.1; V
